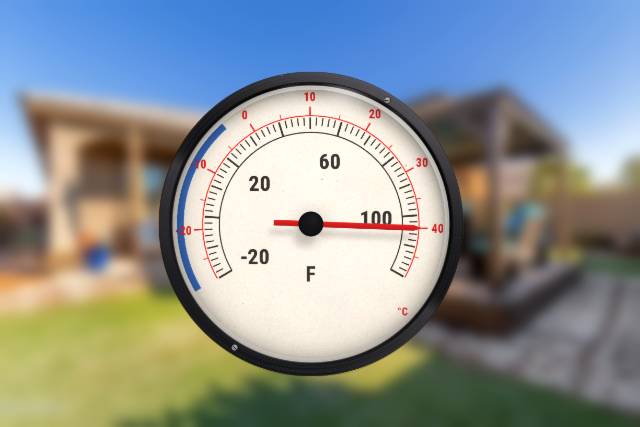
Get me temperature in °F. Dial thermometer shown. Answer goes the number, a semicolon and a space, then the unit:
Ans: 104; °F
